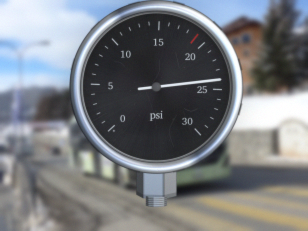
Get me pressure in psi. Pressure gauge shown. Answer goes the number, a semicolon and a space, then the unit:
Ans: 24; psi
